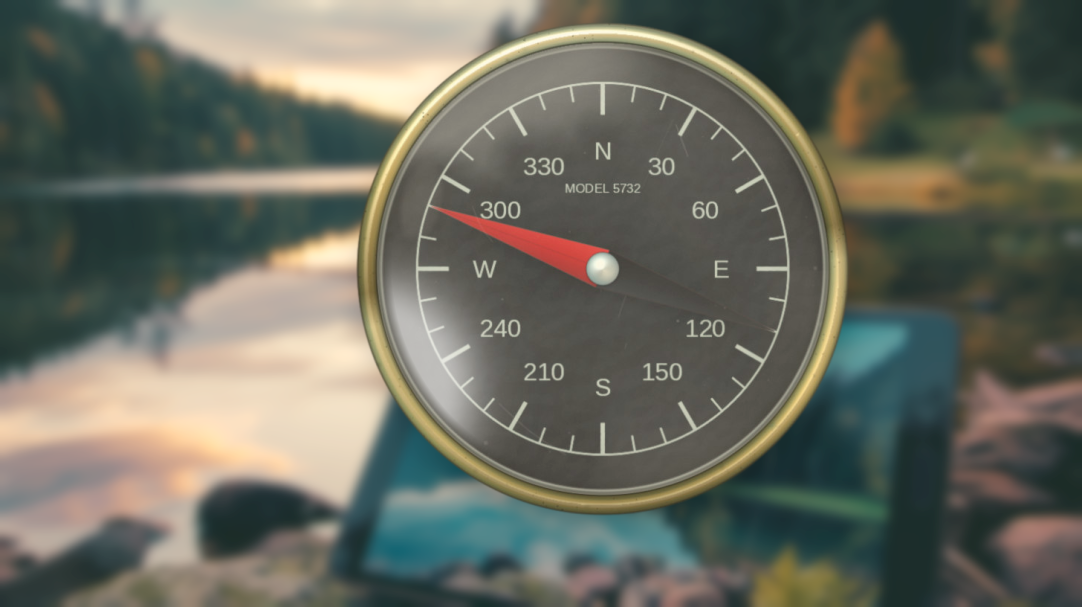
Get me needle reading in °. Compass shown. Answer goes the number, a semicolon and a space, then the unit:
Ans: 290; °
